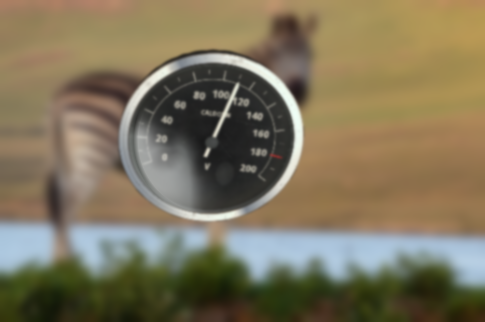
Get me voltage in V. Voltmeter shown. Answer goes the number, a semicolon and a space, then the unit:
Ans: 110; V
